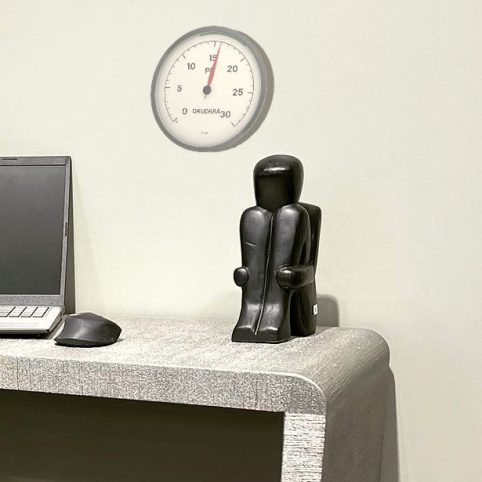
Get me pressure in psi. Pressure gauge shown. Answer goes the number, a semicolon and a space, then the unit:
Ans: 16; psi
